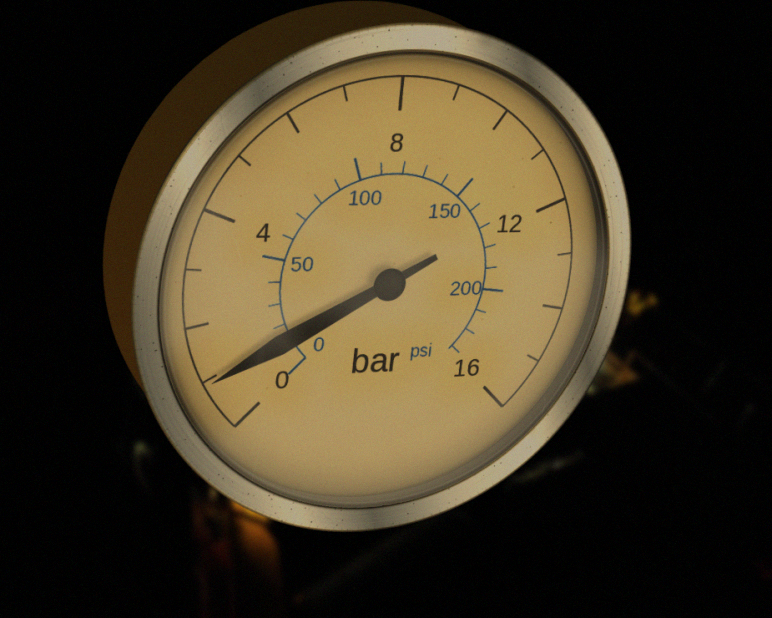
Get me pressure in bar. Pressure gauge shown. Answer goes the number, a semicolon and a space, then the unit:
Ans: 1; bar
